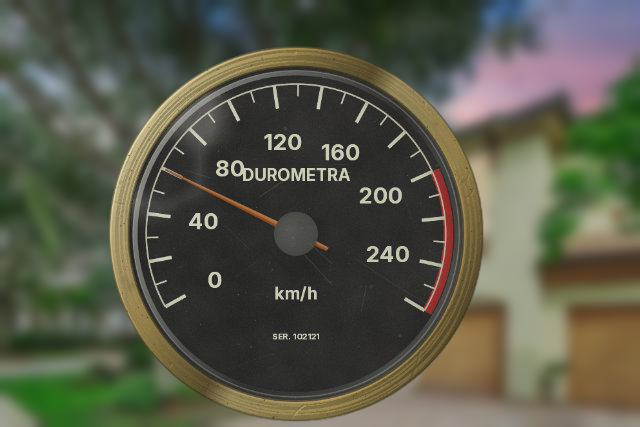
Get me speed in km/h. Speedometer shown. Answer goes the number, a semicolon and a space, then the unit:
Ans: 60; km/h
